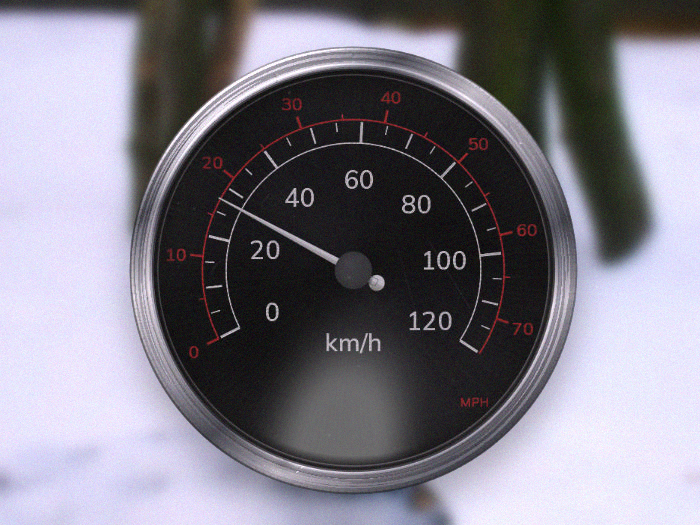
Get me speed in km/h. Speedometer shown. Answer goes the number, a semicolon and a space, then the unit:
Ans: 27.5; km/h
